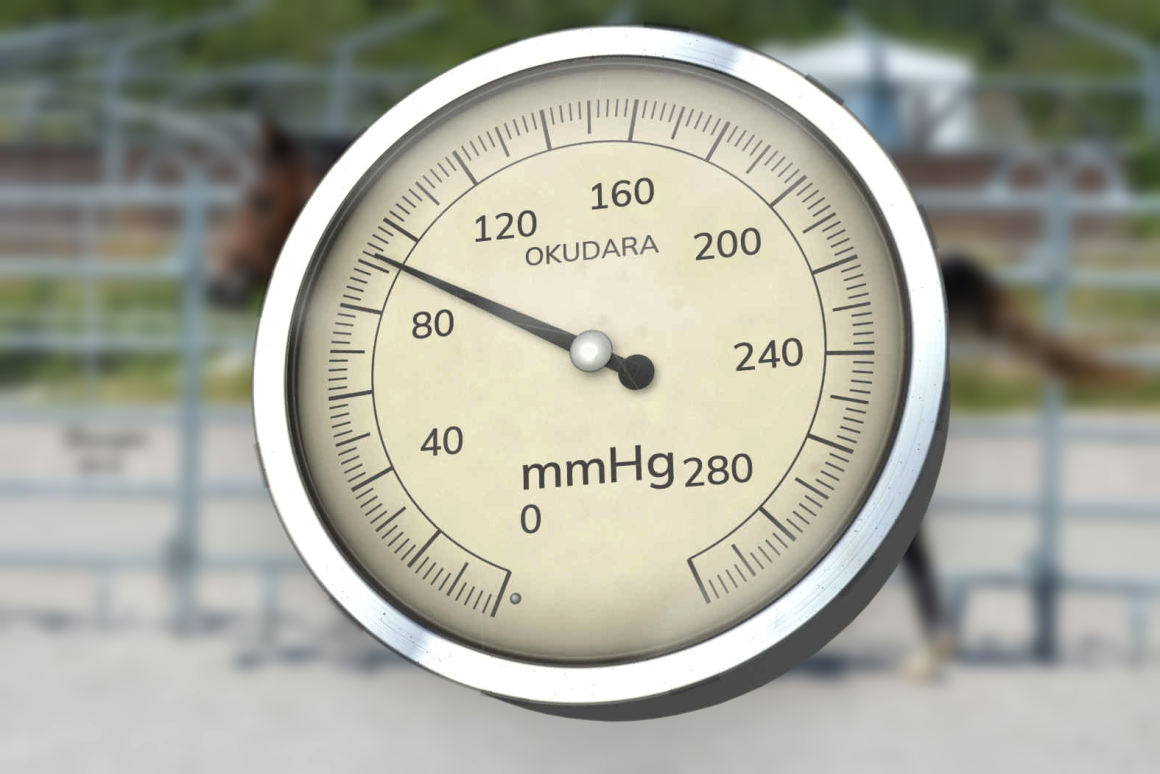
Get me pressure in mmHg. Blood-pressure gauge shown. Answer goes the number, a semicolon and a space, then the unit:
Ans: 92; mmHg
